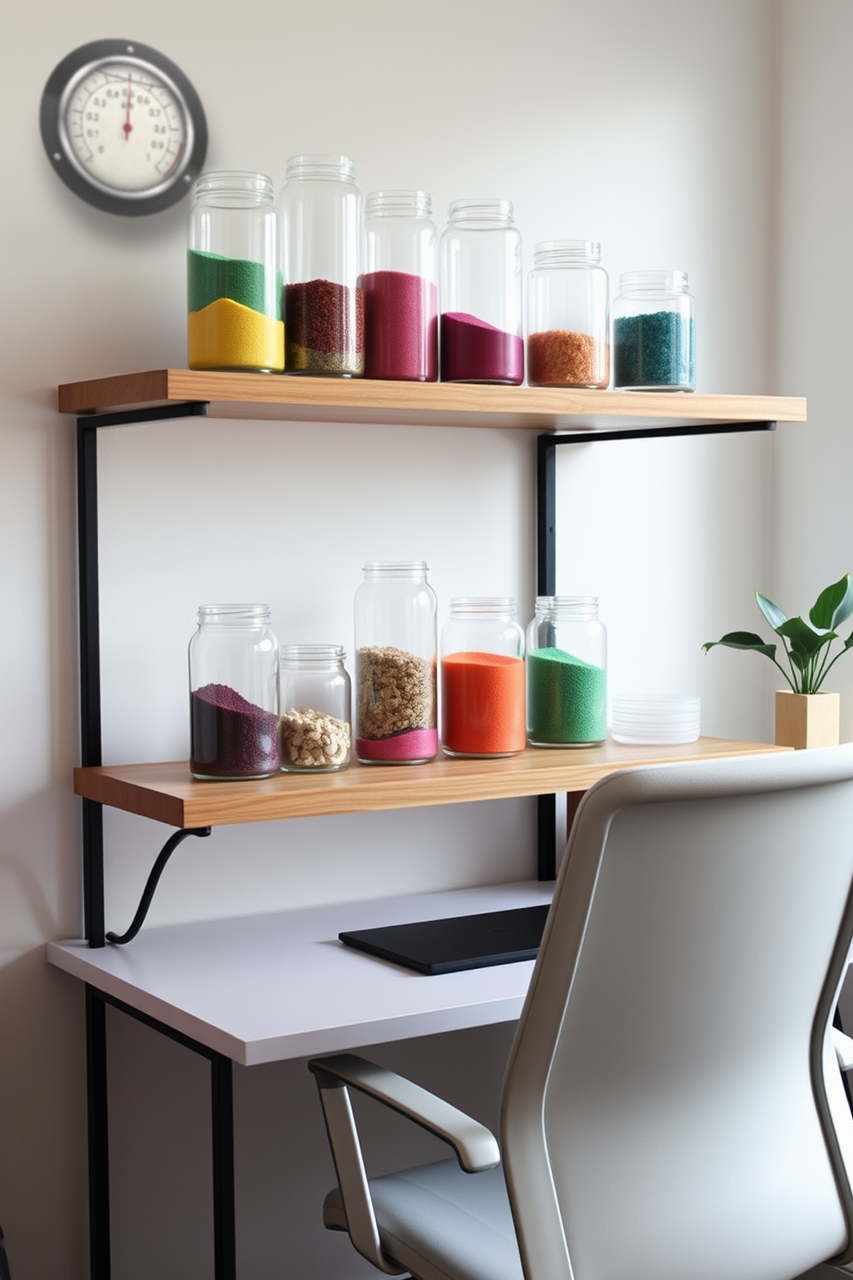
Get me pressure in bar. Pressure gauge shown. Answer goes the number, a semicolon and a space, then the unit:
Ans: 0.5; bar
